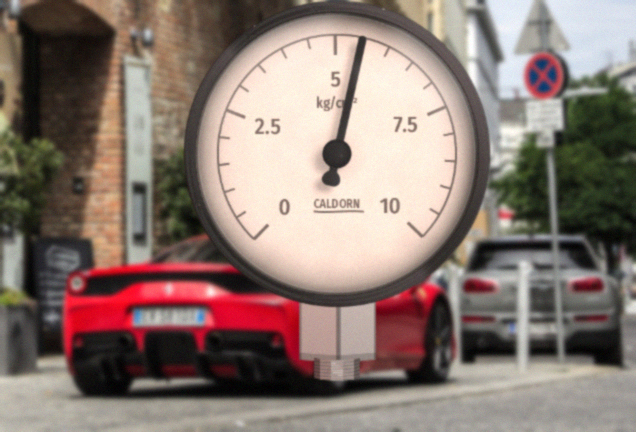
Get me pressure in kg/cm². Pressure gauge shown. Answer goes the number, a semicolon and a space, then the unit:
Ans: 5.5; kg/cm²
